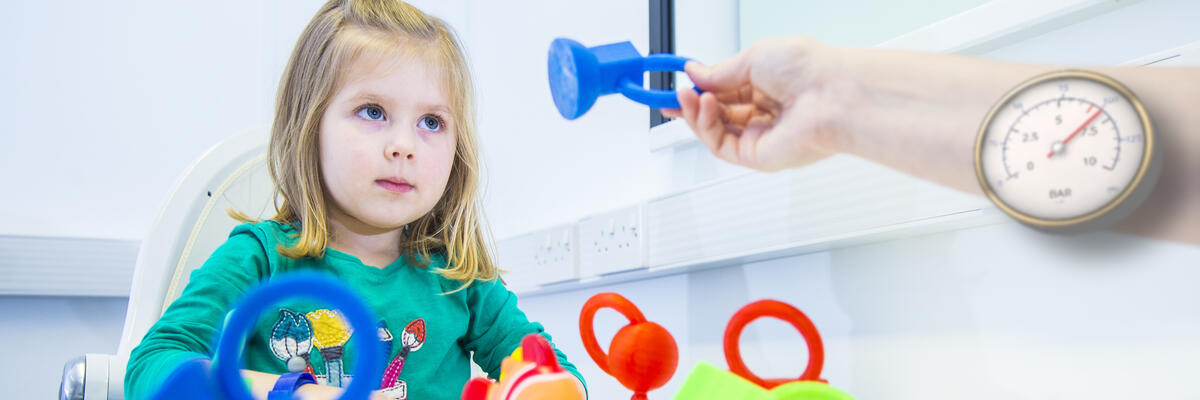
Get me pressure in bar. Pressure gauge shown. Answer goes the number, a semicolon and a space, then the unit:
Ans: 7; bar
